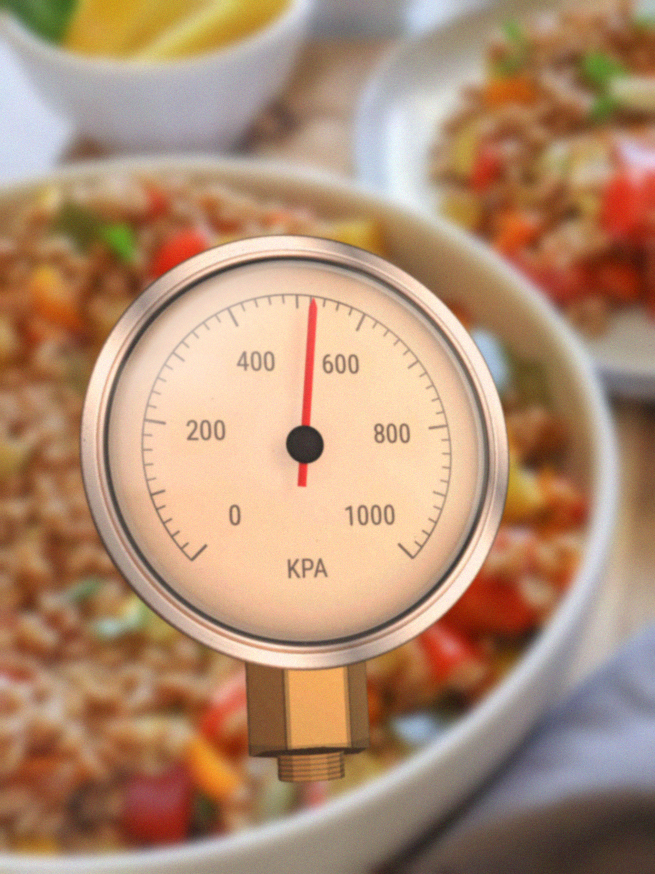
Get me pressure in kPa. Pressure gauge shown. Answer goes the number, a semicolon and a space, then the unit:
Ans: 520; kPa
